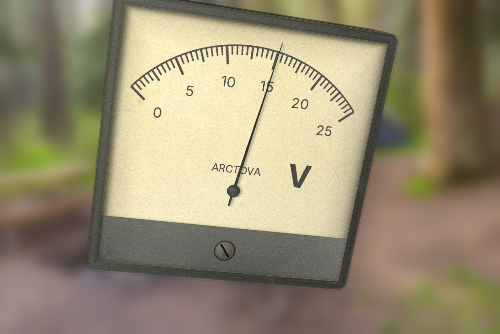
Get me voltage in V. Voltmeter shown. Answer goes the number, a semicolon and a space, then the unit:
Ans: 15; V
